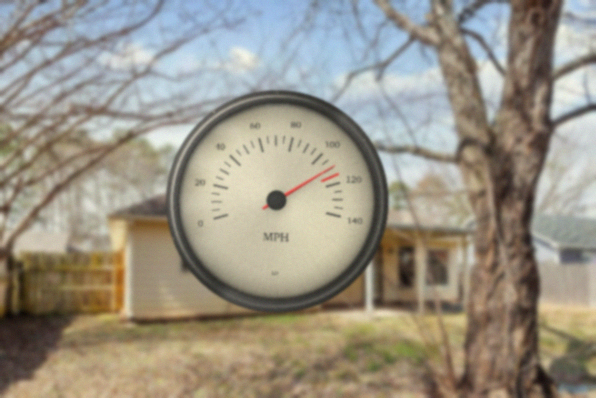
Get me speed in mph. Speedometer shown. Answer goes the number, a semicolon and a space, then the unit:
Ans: 110; mph
